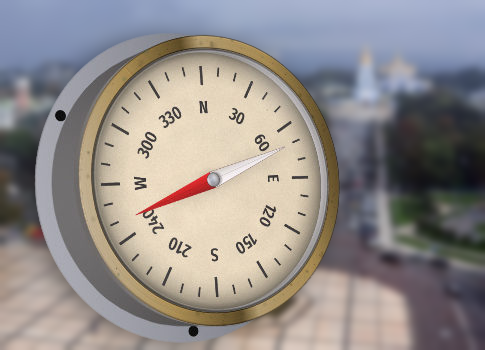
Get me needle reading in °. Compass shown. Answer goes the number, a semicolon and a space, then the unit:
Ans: 250; °
